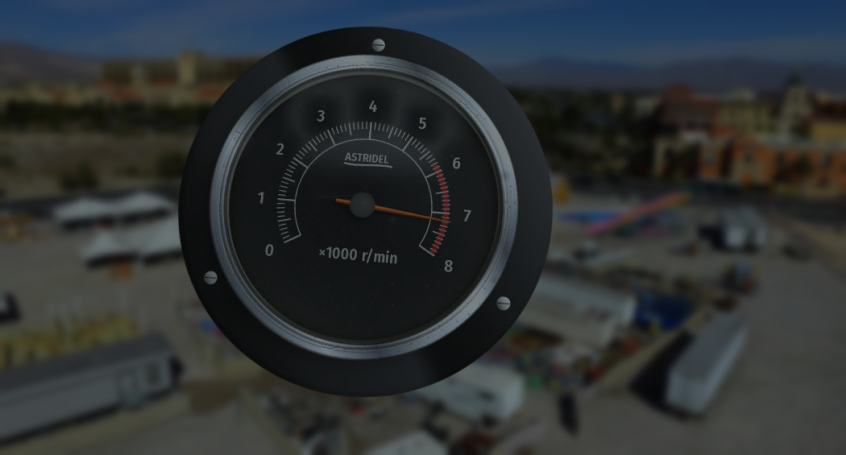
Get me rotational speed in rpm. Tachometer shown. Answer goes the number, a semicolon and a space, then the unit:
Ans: 7200; rpm
